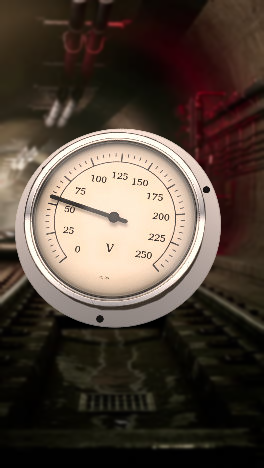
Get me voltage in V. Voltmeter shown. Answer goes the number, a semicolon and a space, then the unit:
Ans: 55; V
